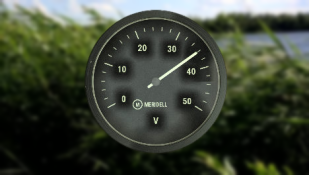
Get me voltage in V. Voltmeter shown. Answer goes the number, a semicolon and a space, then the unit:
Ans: 36; V
